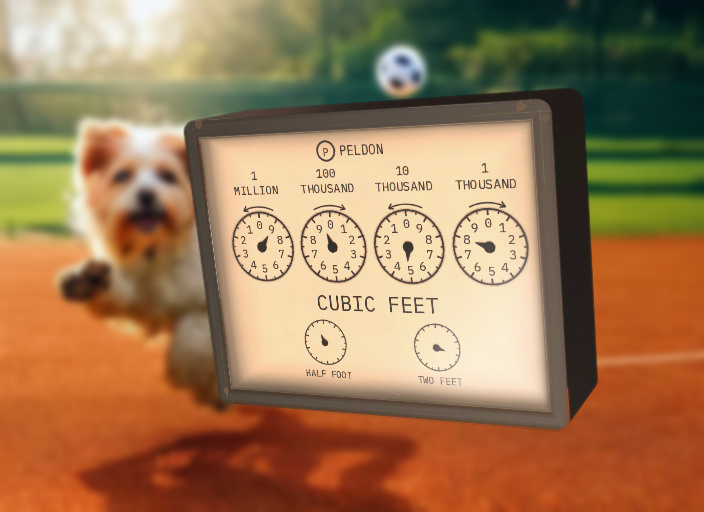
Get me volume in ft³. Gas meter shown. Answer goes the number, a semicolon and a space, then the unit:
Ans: 894800; ft³
